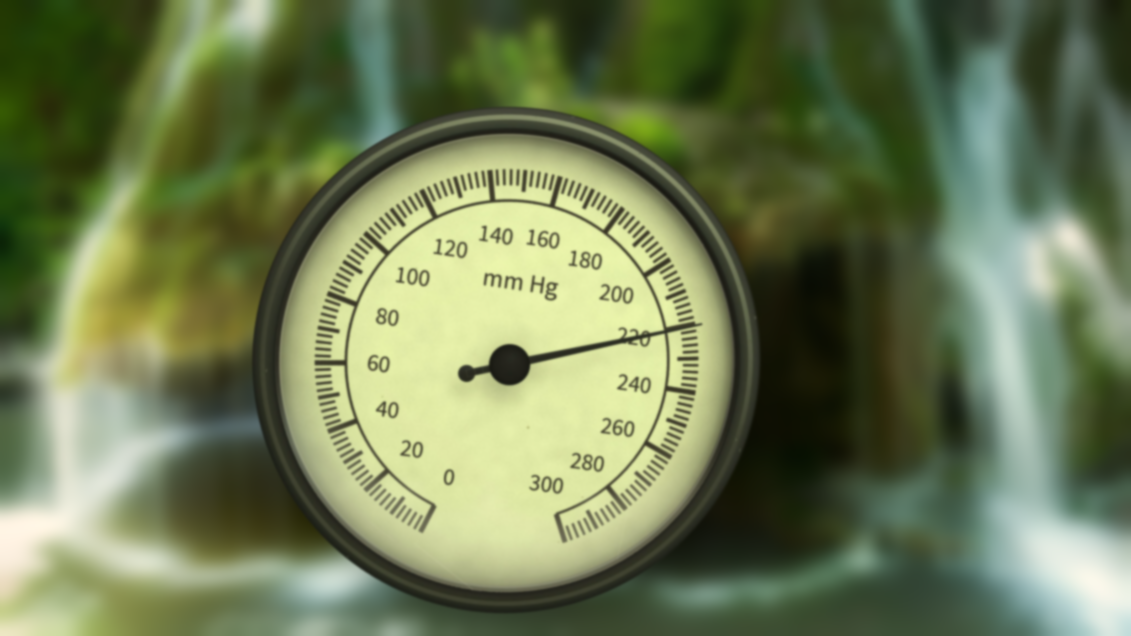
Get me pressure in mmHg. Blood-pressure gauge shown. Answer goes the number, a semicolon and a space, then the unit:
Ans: 220; mmHg
